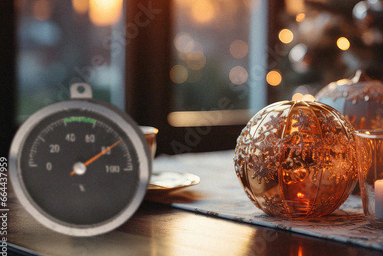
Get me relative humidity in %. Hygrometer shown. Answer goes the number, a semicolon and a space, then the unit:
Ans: 80; %
